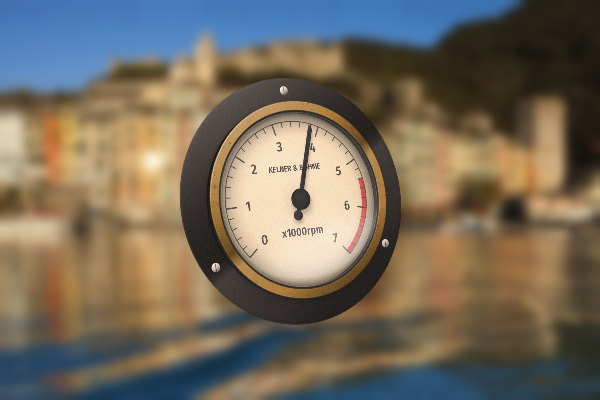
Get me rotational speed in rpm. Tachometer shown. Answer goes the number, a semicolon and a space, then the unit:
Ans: 3800; rpm
